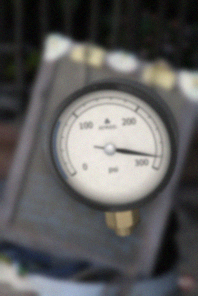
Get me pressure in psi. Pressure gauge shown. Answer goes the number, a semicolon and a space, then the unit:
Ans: 280; psi
